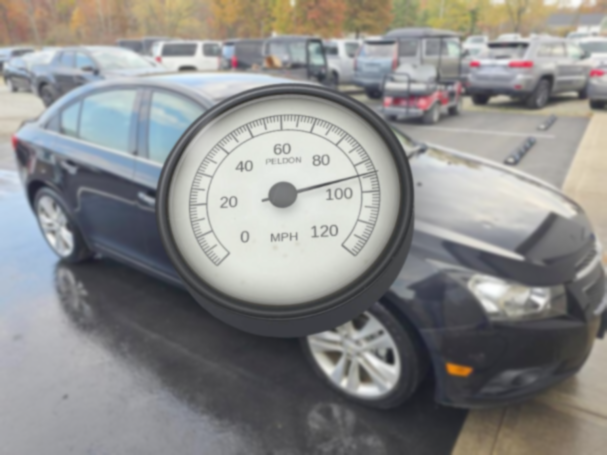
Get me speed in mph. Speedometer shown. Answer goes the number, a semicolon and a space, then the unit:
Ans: 95; mph
